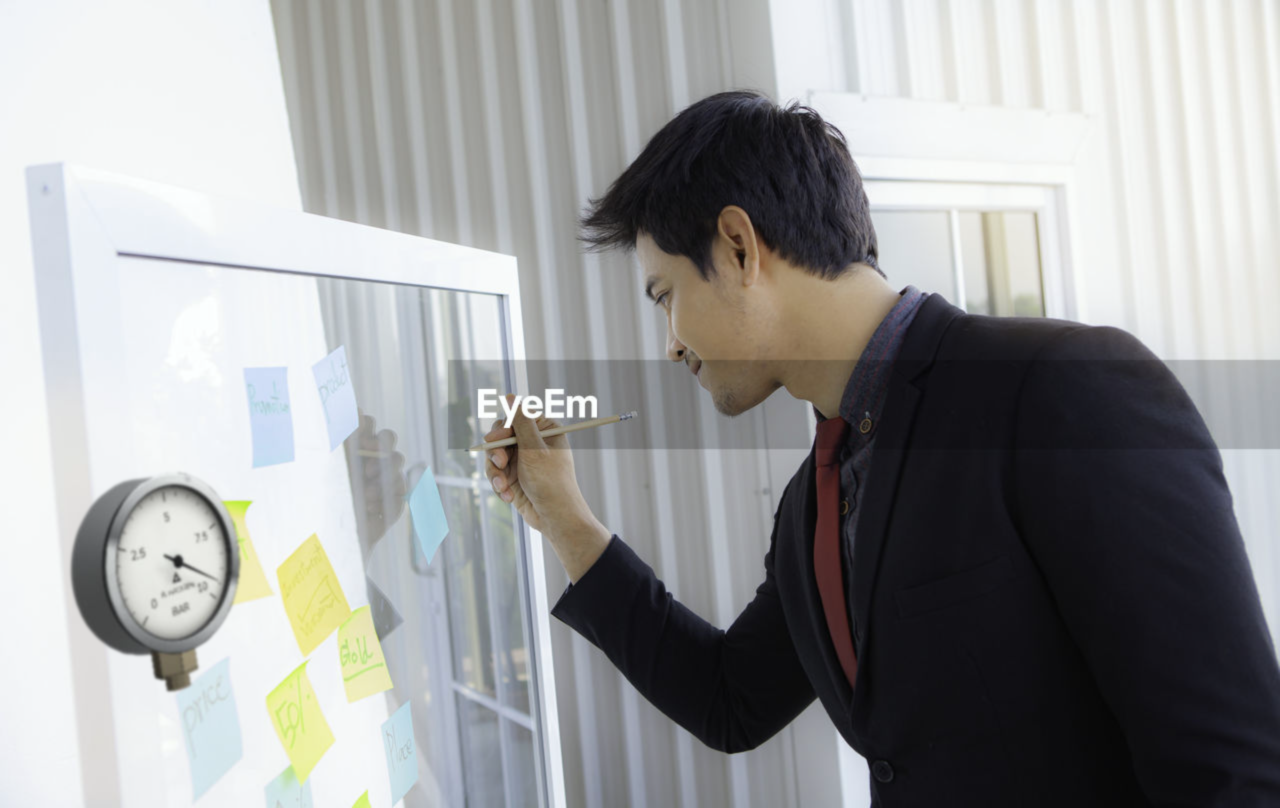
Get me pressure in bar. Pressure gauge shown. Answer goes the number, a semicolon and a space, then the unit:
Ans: 9.5; bar
